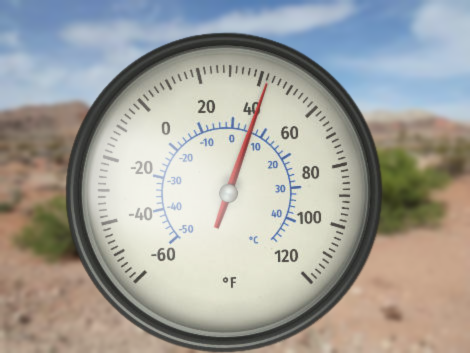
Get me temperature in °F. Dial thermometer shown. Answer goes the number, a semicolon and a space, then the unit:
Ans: 42; °F
